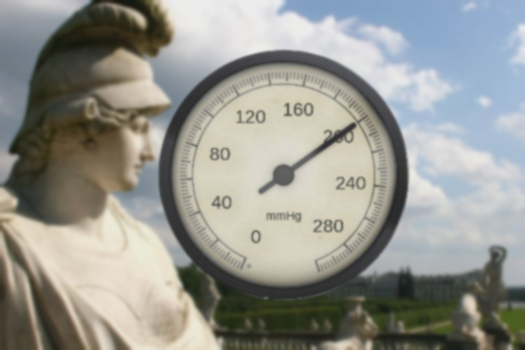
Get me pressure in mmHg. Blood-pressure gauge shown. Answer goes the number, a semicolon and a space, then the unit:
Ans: 200; mmHg
